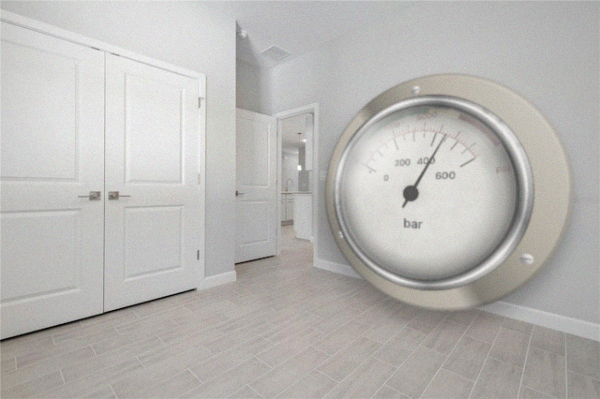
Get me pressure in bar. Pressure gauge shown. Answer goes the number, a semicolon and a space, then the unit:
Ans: 450; bar
